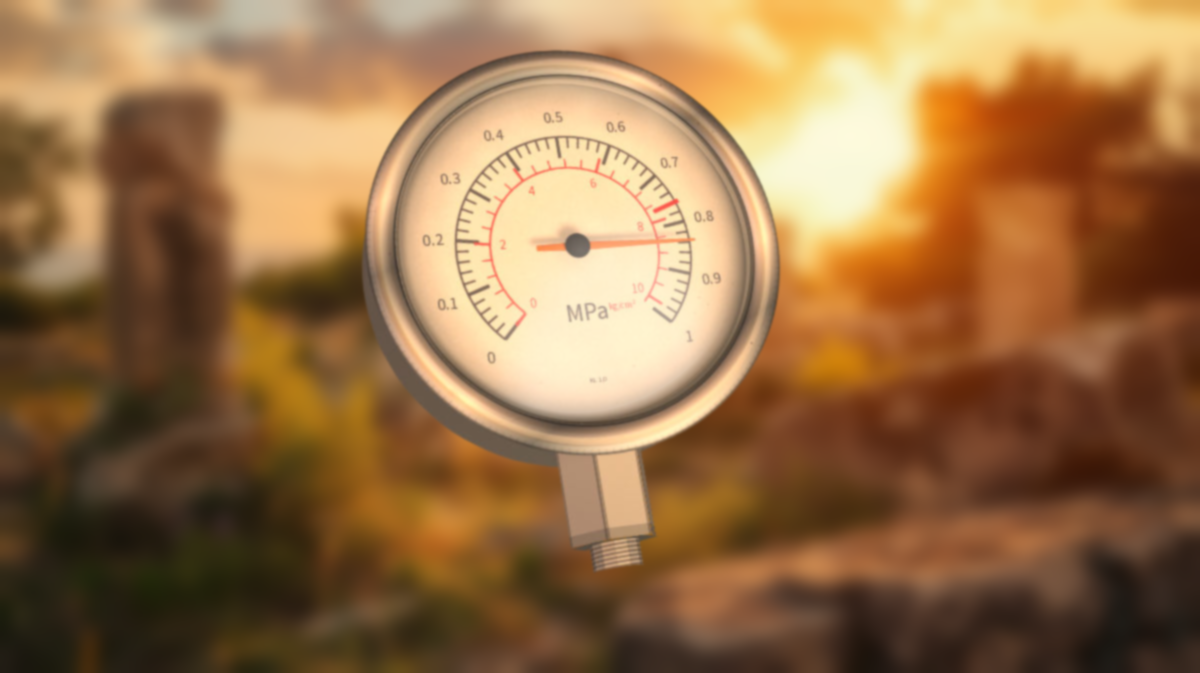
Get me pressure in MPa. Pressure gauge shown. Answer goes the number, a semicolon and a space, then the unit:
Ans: 0.84; MPa
